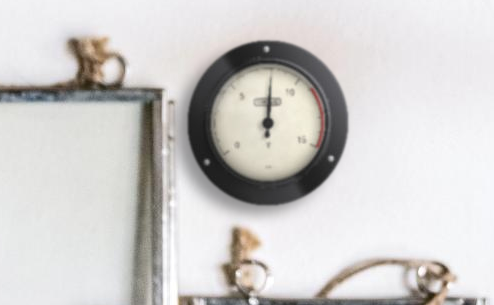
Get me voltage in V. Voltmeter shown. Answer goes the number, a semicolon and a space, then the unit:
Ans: 8; V
